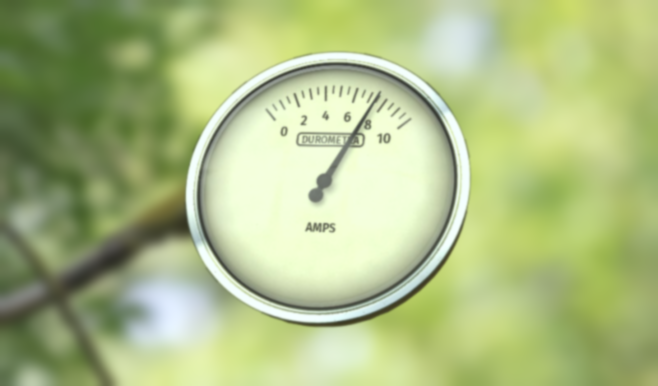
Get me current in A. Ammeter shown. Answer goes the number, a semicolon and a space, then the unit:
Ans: 7.5; A
